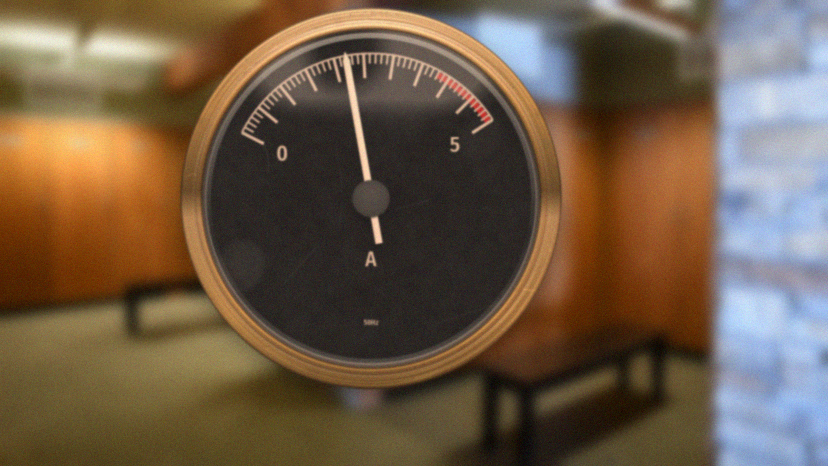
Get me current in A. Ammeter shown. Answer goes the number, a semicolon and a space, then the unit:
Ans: 2.2; A
